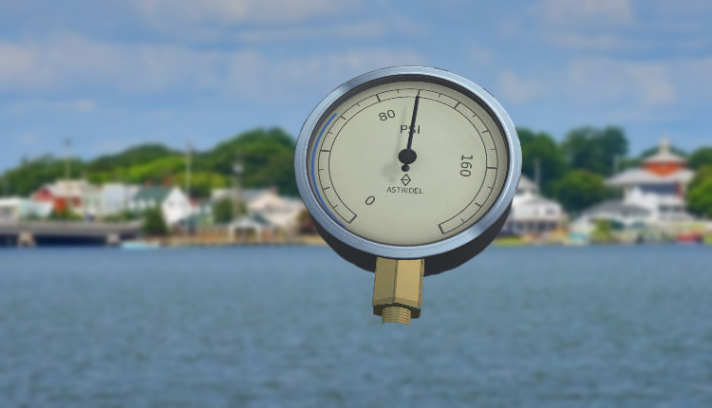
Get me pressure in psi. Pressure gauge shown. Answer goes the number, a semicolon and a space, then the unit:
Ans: 100; psi
